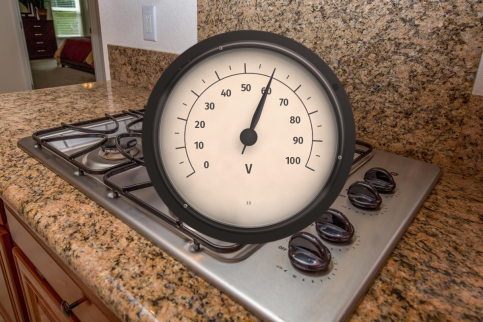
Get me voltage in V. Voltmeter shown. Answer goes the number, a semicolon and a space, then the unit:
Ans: 60; V
